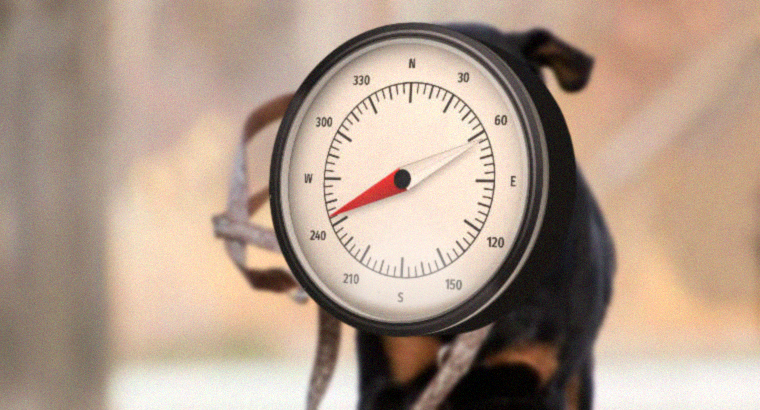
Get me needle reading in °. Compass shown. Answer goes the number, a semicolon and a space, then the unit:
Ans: 245; °
